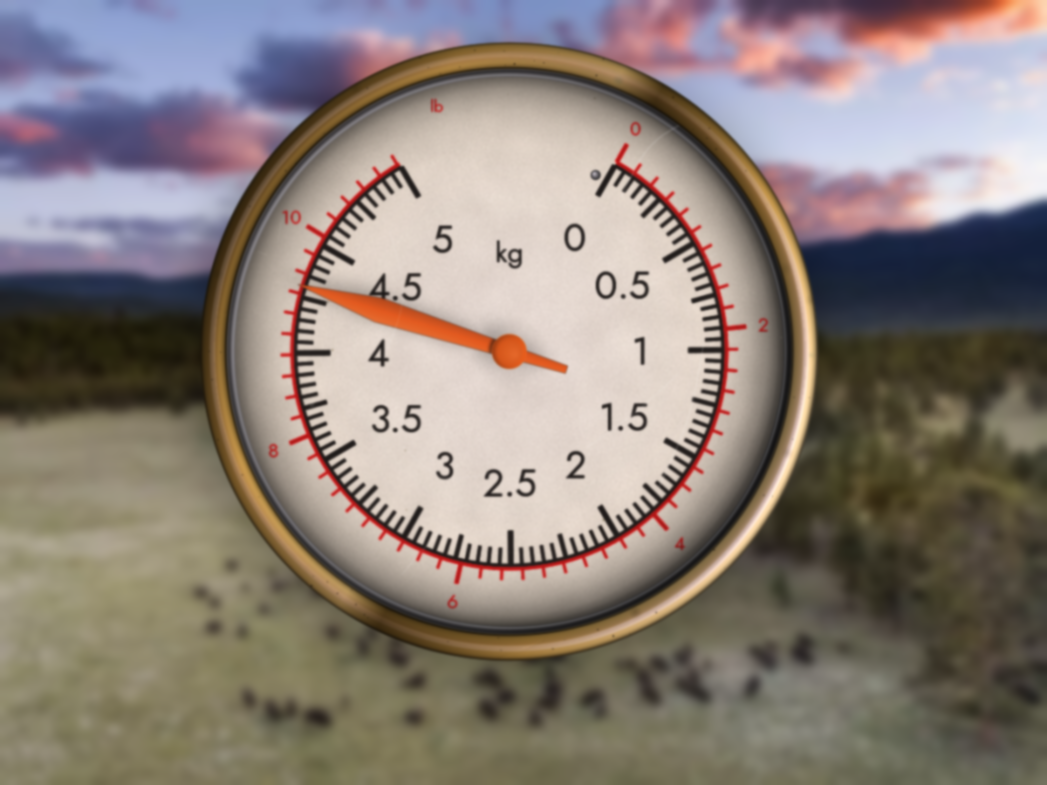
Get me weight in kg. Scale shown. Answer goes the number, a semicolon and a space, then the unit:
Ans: 4.3; kg
